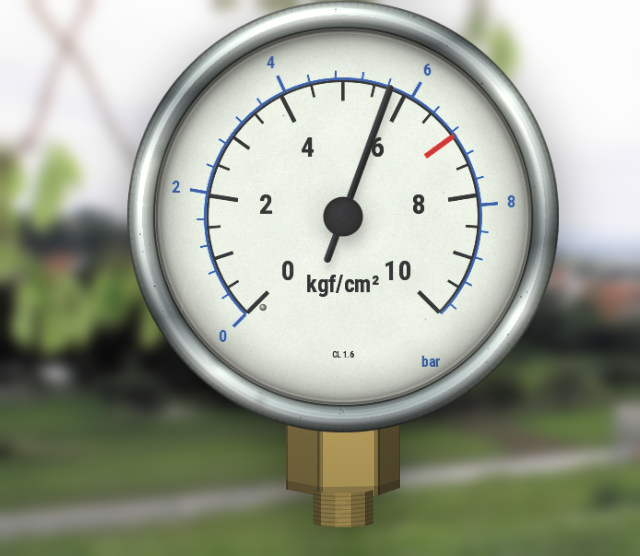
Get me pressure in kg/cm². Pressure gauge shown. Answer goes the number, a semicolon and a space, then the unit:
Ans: 5.75; kg/cm²
